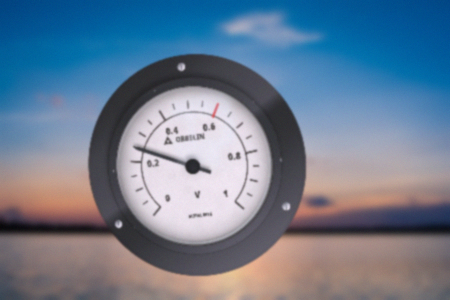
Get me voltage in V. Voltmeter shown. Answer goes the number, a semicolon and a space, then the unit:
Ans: 0.25; V
